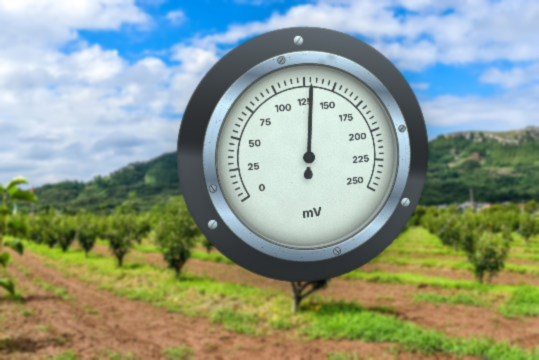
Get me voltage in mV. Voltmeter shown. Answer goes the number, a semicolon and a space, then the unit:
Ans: 130; mV
